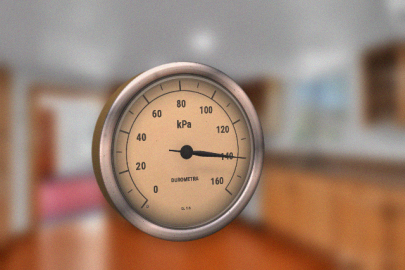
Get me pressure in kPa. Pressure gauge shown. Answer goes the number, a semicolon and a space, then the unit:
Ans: 140; kPa
